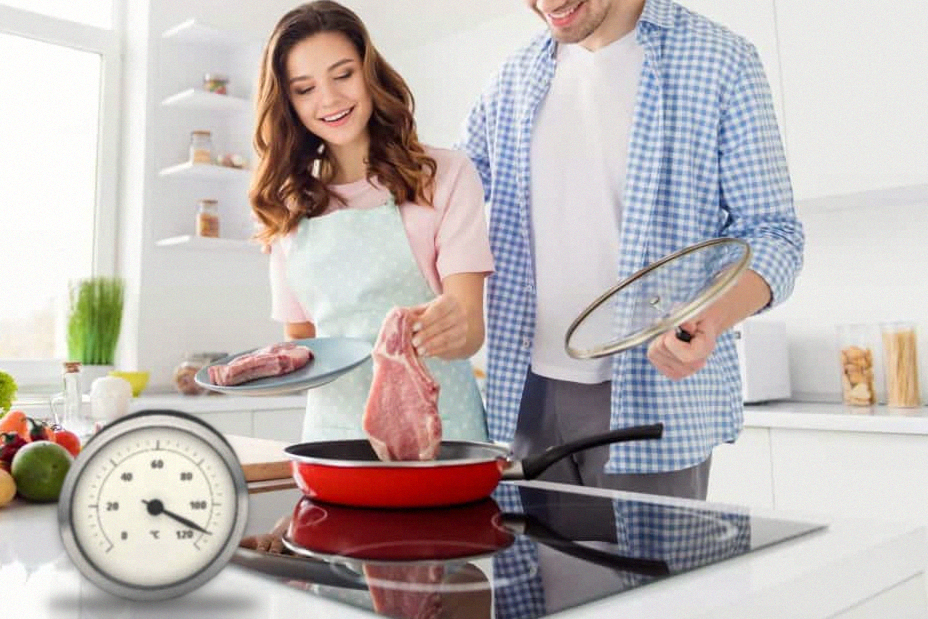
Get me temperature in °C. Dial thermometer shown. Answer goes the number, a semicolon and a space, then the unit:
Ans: 112; °C
